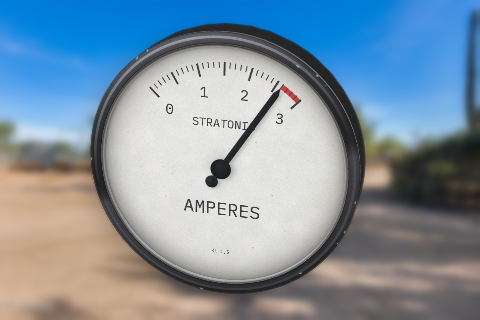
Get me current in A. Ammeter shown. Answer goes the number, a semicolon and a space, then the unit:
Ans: 2.6; A
